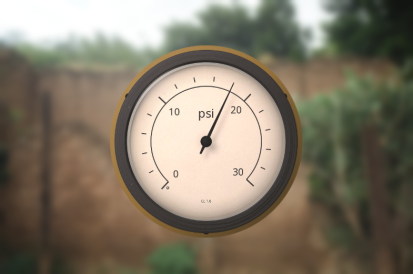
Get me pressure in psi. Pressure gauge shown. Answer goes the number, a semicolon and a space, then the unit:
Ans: 18; psi
